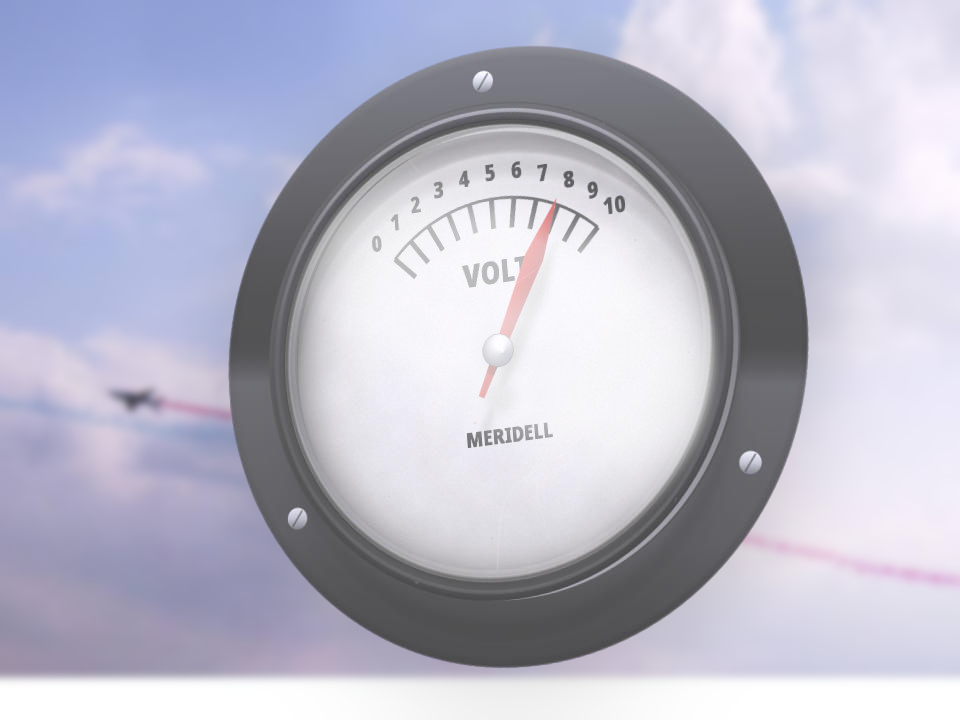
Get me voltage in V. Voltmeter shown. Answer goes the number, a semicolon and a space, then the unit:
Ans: 8; V
